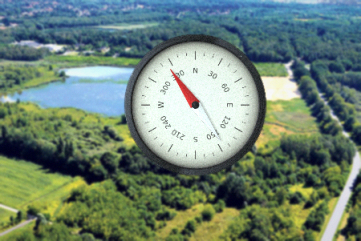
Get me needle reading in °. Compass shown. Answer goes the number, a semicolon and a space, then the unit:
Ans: 325; °
